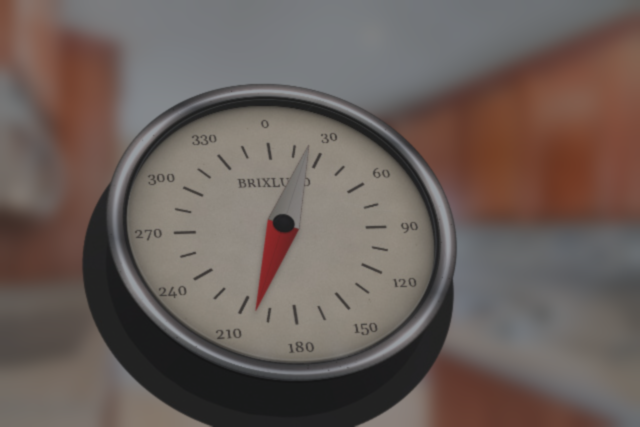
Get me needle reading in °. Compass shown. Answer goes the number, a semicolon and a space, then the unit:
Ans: 202.5; °
